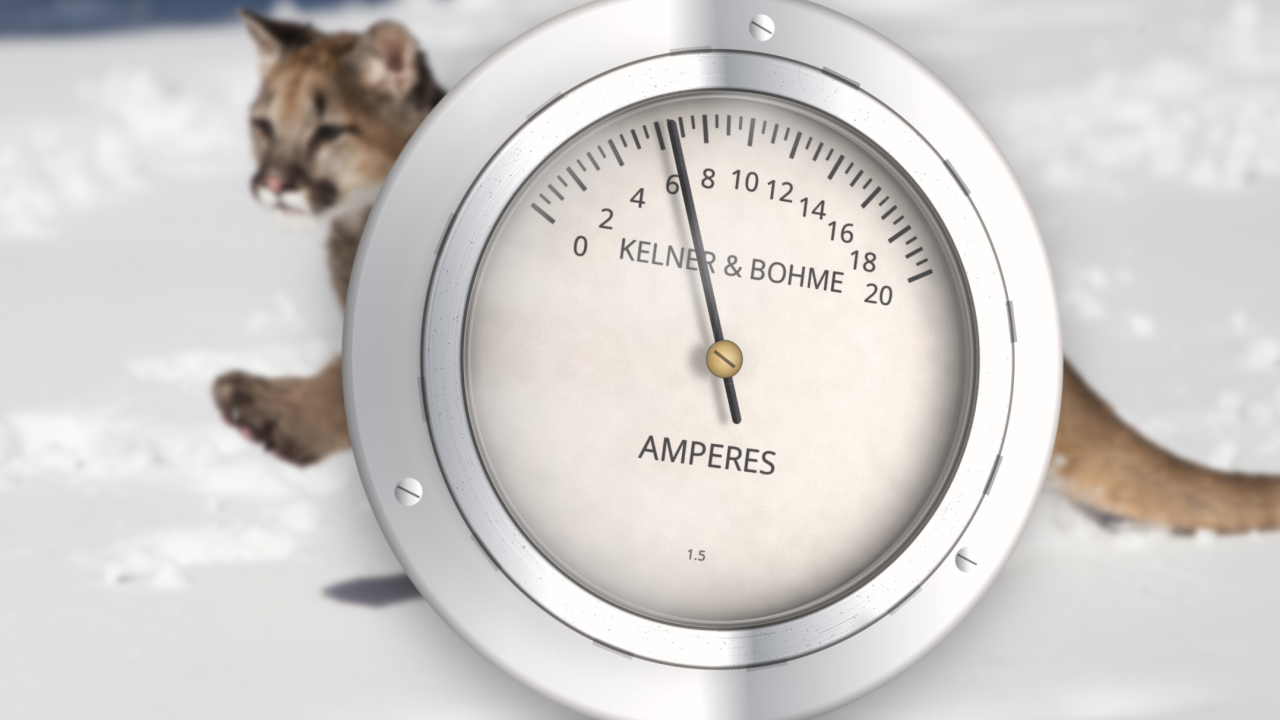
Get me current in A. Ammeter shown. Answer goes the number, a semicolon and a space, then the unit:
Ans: 6.5; A
